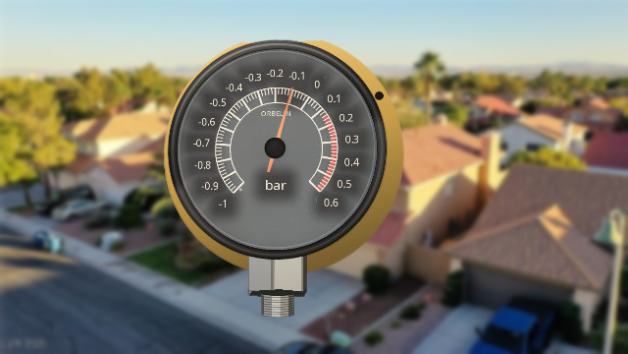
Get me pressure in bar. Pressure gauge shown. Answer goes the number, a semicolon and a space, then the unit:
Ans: -0.1; bar
